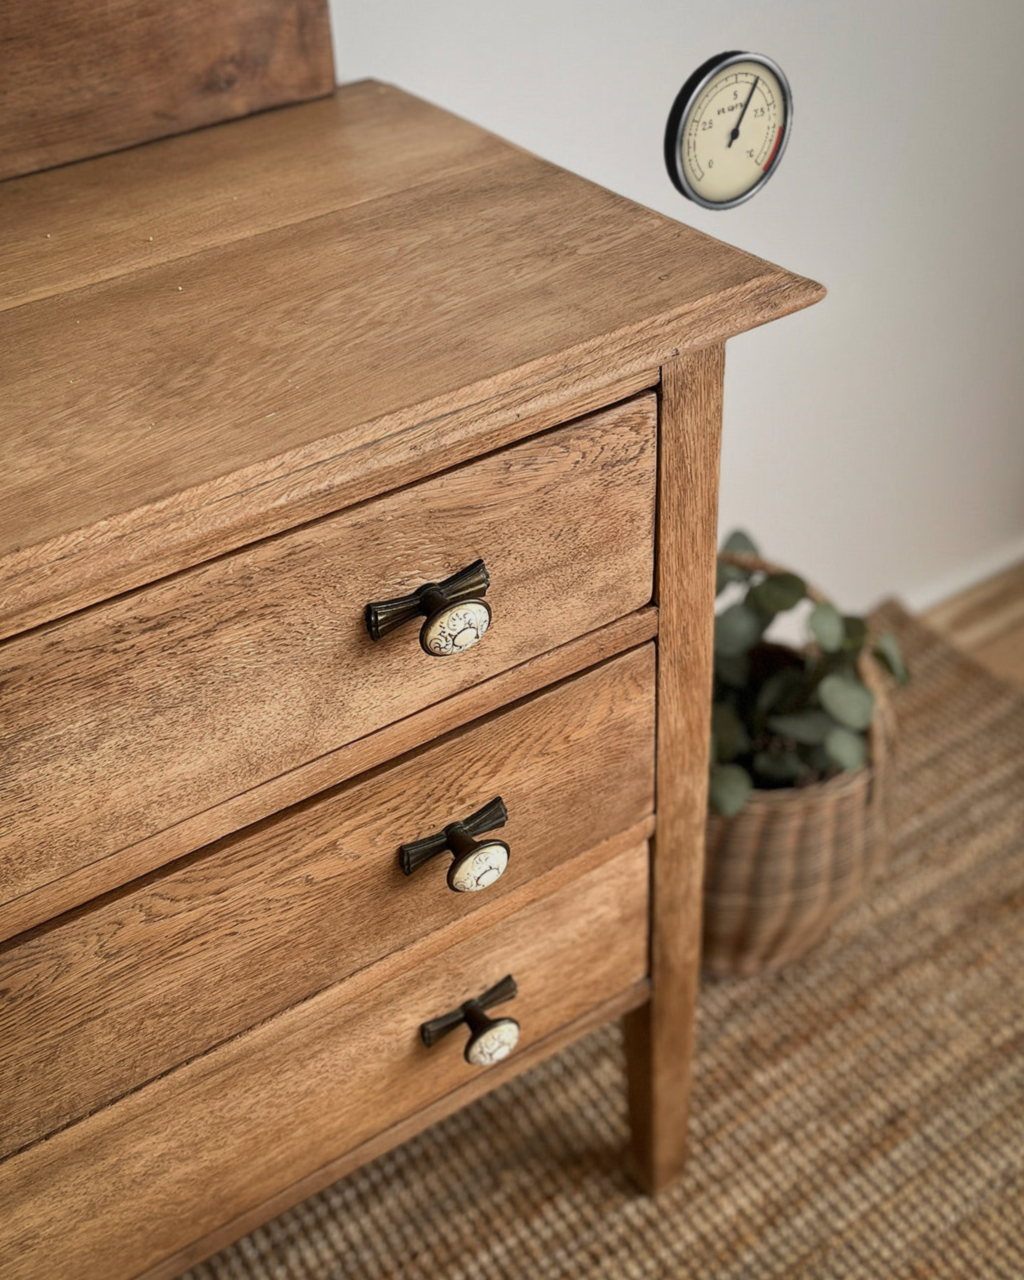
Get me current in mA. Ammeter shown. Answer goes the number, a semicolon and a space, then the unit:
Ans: 6; mA
